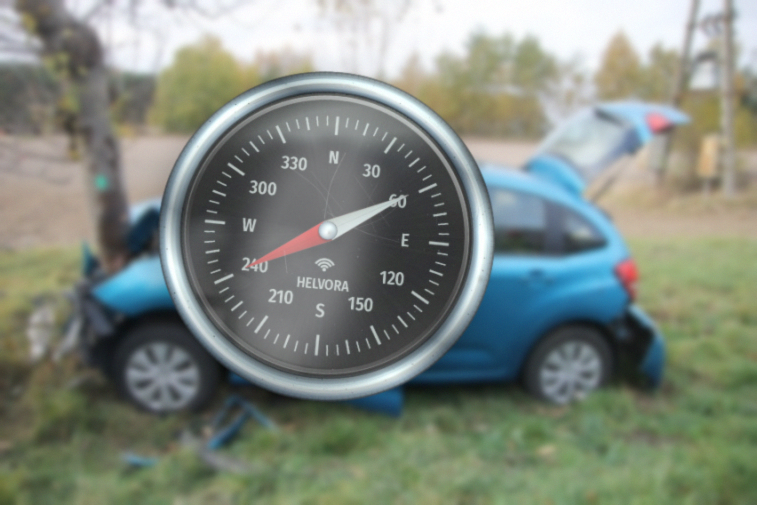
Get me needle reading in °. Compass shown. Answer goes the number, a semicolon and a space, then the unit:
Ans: 240; °
